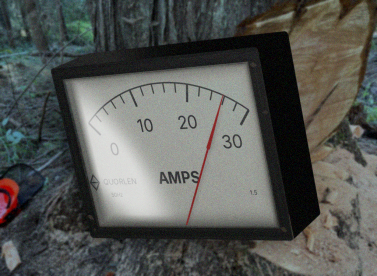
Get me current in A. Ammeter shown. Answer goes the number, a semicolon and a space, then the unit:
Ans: 26; A
